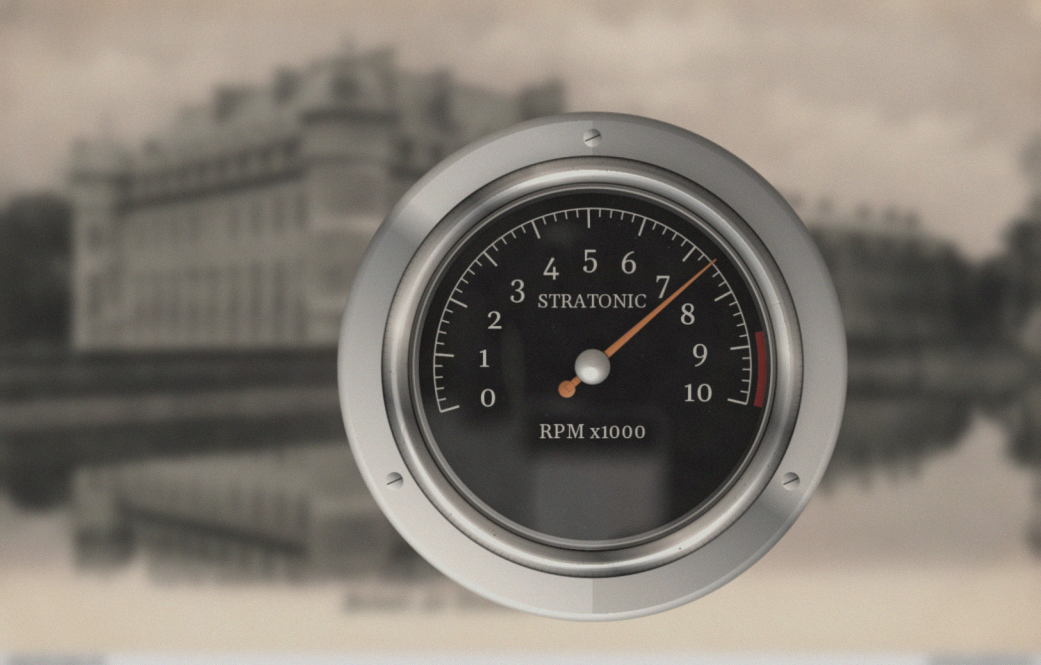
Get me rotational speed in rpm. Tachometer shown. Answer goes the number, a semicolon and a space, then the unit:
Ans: 7400; rpm
